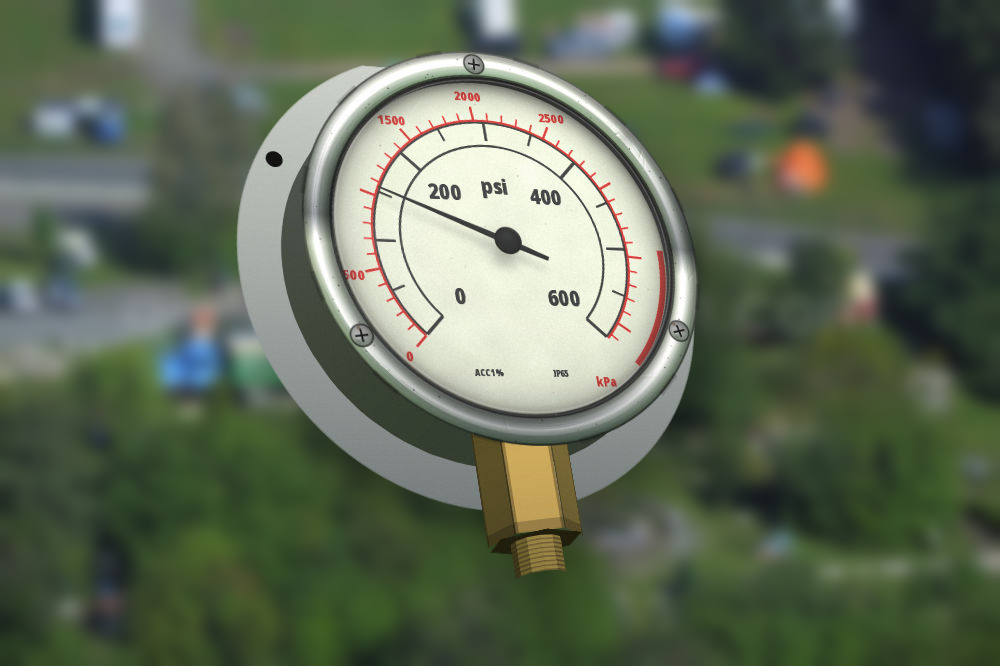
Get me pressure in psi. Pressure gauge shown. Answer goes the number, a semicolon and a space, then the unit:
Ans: 150; psi
